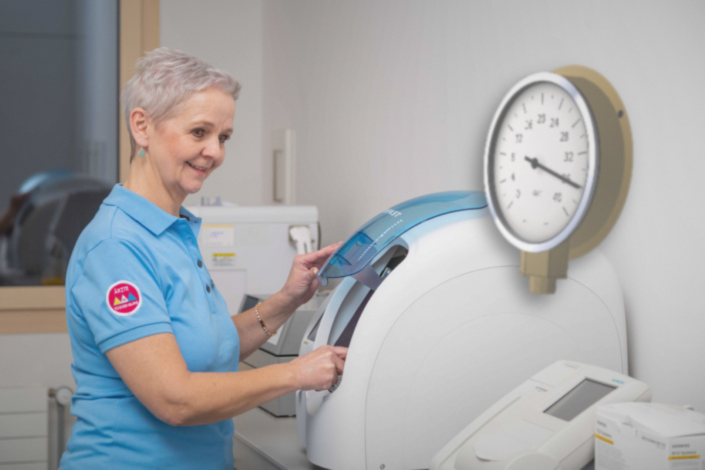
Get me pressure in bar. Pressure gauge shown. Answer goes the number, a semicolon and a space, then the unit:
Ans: 36; bar
